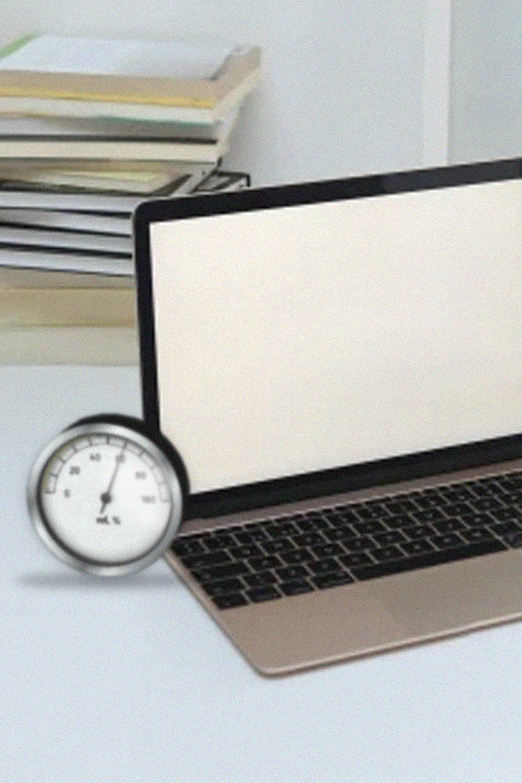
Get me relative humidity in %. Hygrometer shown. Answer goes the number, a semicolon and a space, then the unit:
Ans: 60; %
